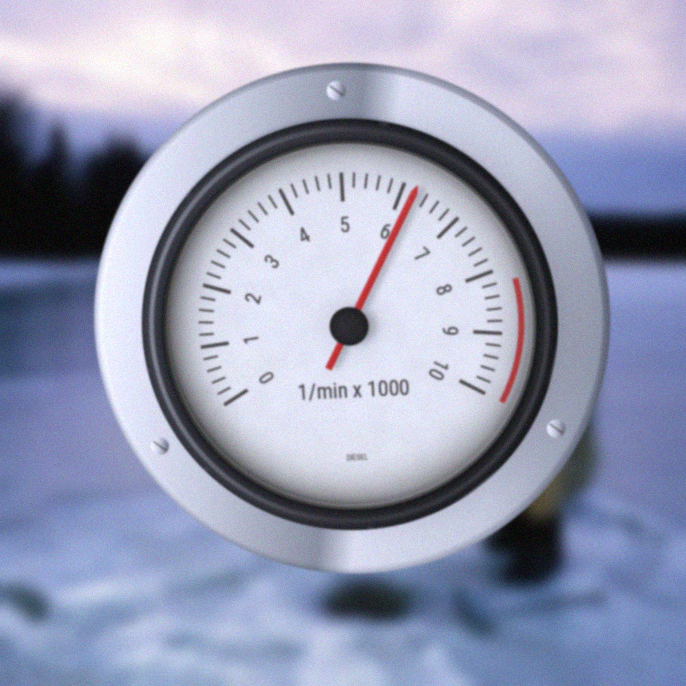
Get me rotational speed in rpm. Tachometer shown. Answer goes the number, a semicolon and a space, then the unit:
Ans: 6200; rpm
